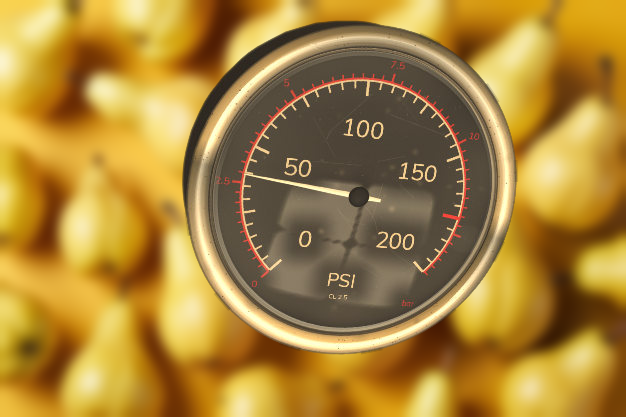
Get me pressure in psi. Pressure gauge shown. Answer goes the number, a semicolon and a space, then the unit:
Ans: 40; psi
